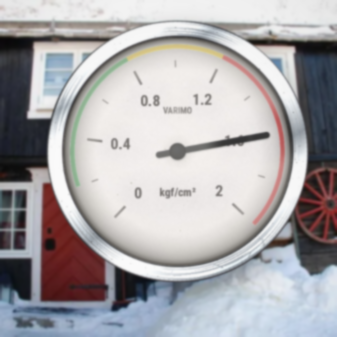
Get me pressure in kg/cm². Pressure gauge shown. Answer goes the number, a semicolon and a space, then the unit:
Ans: 1.6; kg/cm²
